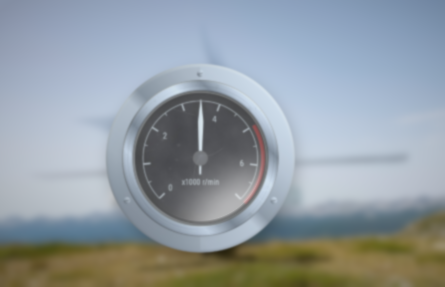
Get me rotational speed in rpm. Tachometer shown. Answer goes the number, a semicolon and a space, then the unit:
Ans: 3500; rpm
